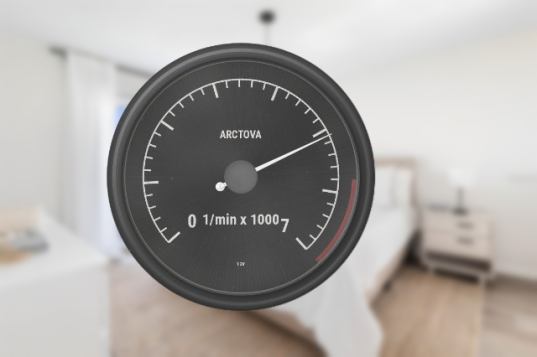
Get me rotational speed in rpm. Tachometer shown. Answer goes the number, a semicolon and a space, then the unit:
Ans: 5100; rpm
